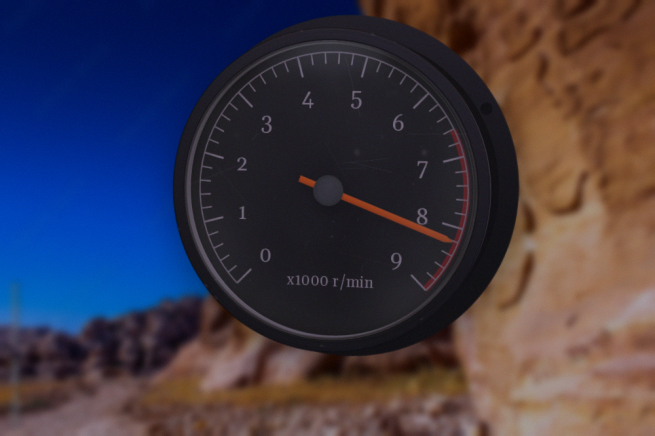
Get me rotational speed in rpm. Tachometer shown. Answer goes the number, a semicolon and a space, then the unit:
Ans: 8200; rpm
